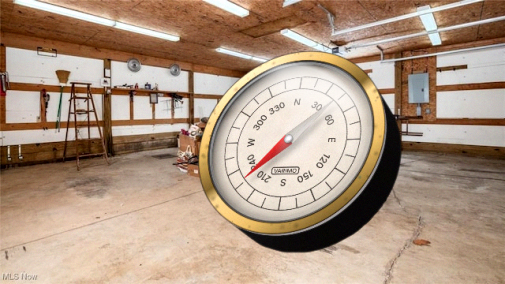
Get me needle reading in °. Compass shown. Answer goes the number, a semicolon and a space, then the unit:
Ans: 225; °
